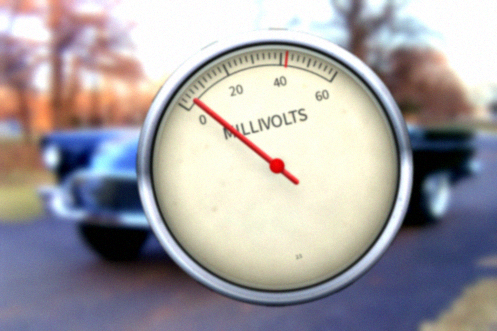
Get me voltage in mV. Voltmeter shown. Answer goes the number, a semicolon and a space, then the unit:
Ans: 4; mV
